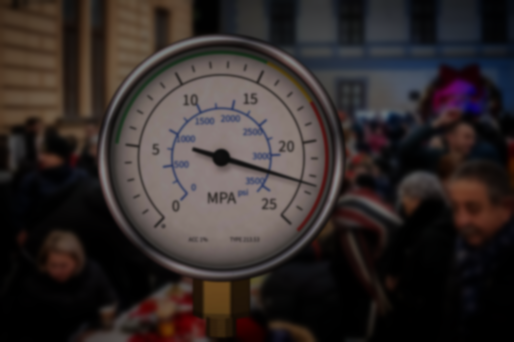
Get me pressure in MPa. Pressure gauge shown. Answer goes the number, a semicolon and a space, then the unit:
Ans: 22.5; MPa
